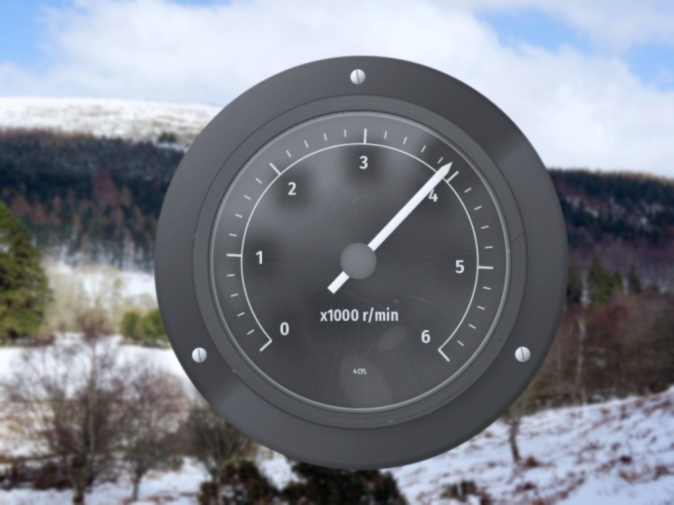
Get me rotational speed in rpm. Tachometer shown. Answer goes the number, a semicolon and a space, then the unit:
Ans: 3900; rpm
